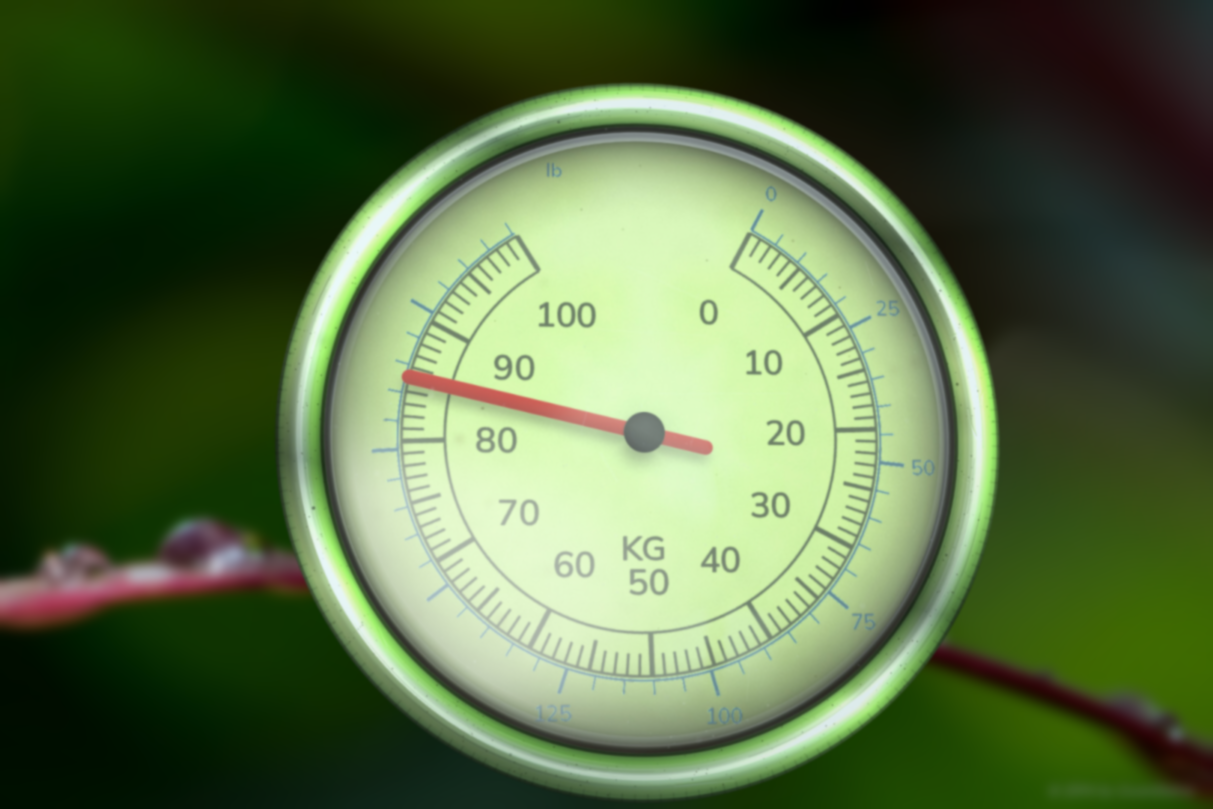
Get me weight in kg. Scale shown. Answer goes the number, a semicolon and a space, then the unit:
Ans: 85; kg
